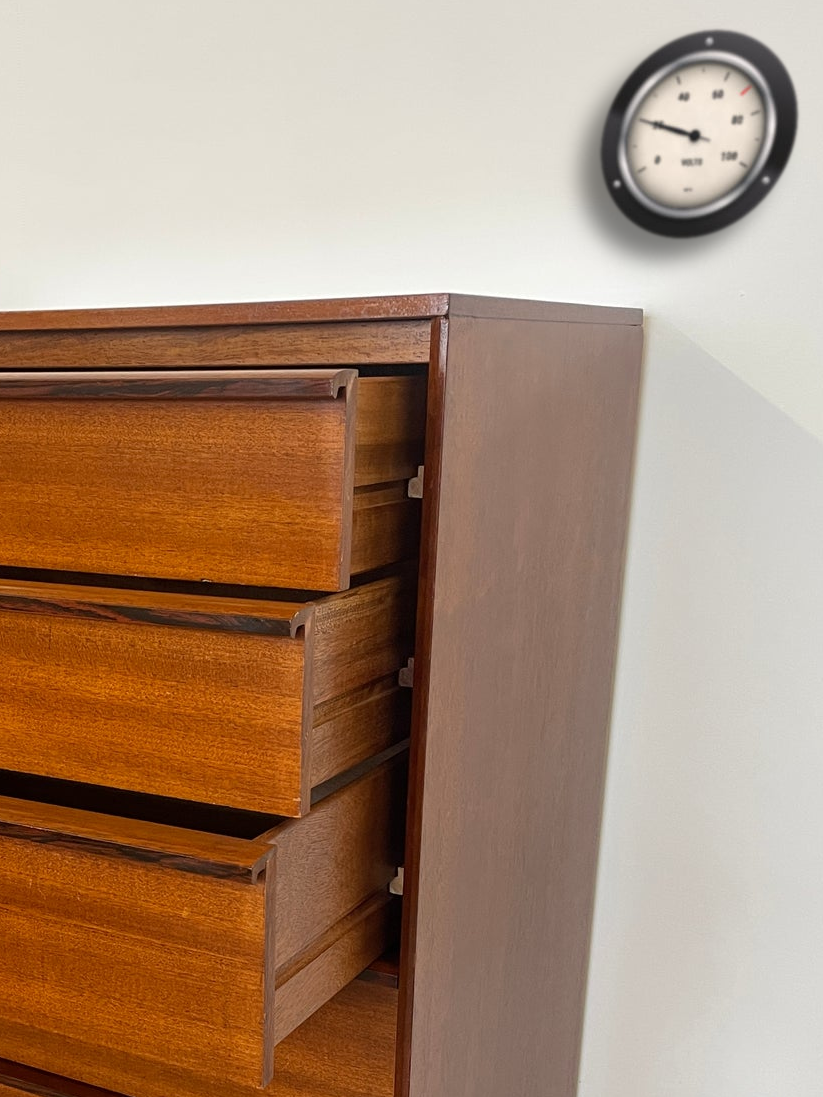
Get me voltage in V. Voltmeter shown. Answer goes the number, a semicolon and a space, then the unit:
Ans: 20; V
